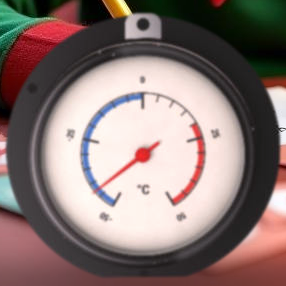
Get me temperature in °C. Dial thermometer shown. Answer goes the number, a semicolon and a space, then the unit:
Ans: -42.5; °C
